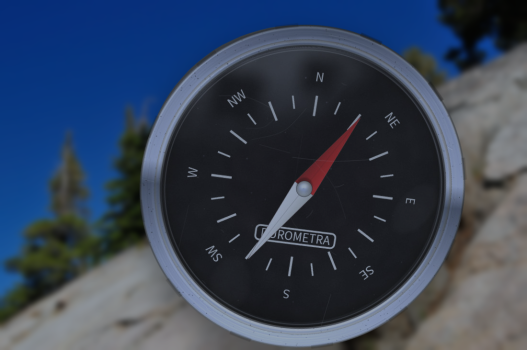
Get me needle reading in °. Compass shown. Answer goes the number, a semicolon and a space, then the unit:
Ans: 30; °
